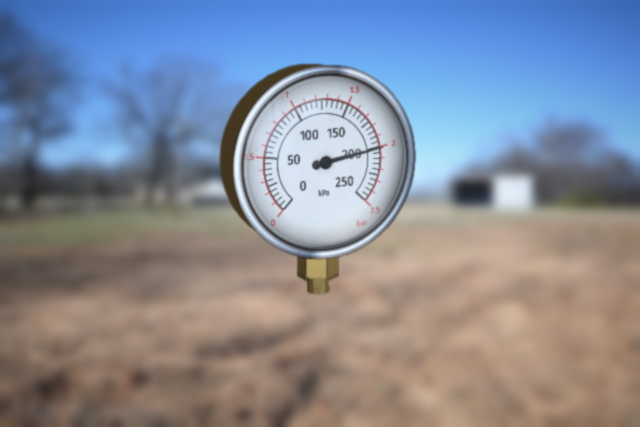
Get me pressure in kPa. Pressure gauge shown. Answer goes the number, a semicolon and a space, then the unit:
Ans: 200; kPa
